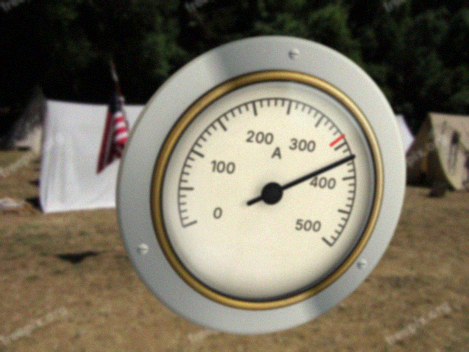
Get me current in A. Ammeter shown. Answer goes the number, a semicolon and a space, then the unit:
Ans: 370; A
